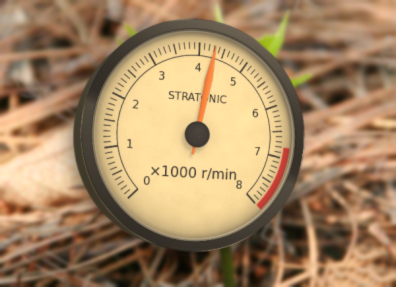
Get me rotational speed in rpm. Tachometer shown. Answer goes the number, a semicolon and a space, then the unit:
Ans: 4300; rpm
